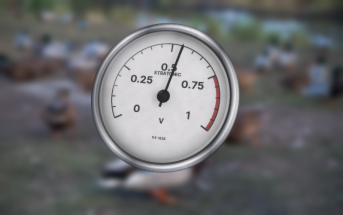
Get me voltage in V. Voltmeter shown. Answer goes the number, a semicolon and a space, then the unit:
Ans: 0.55; V
